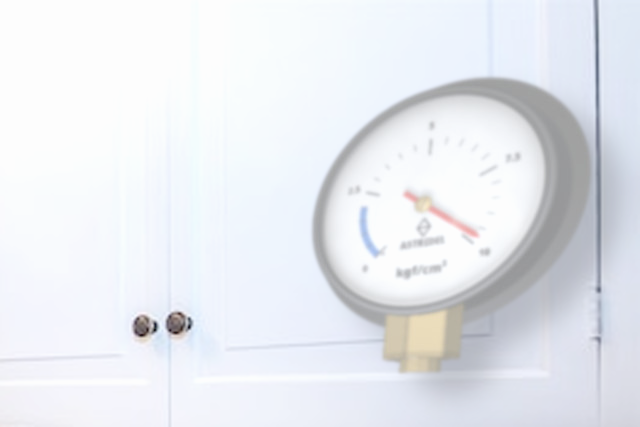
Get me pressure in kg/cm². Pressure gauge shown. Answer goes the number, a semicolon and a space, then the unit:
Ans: 9.75; kg/cm²
